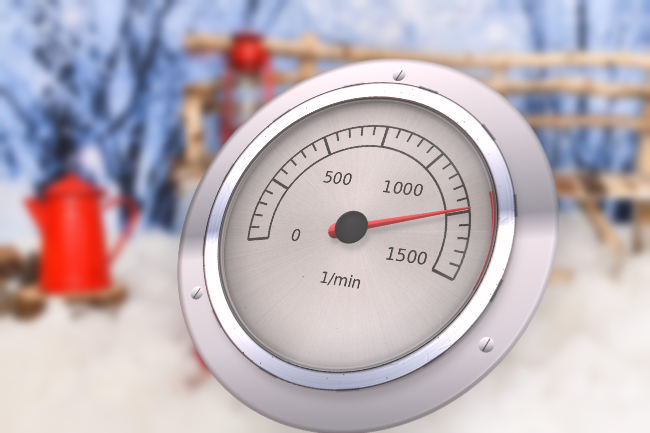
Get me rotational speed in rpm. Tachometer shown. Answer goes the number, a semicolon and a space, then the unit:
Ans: 1250; rpm
